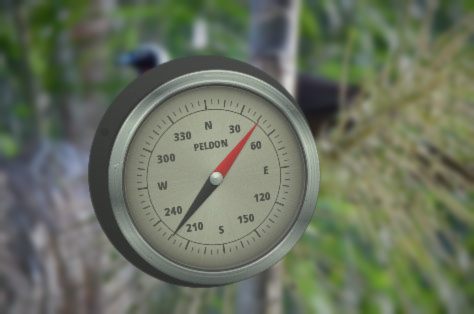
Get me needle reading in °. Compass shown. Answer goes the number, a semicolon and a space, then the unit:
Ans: 45; °
